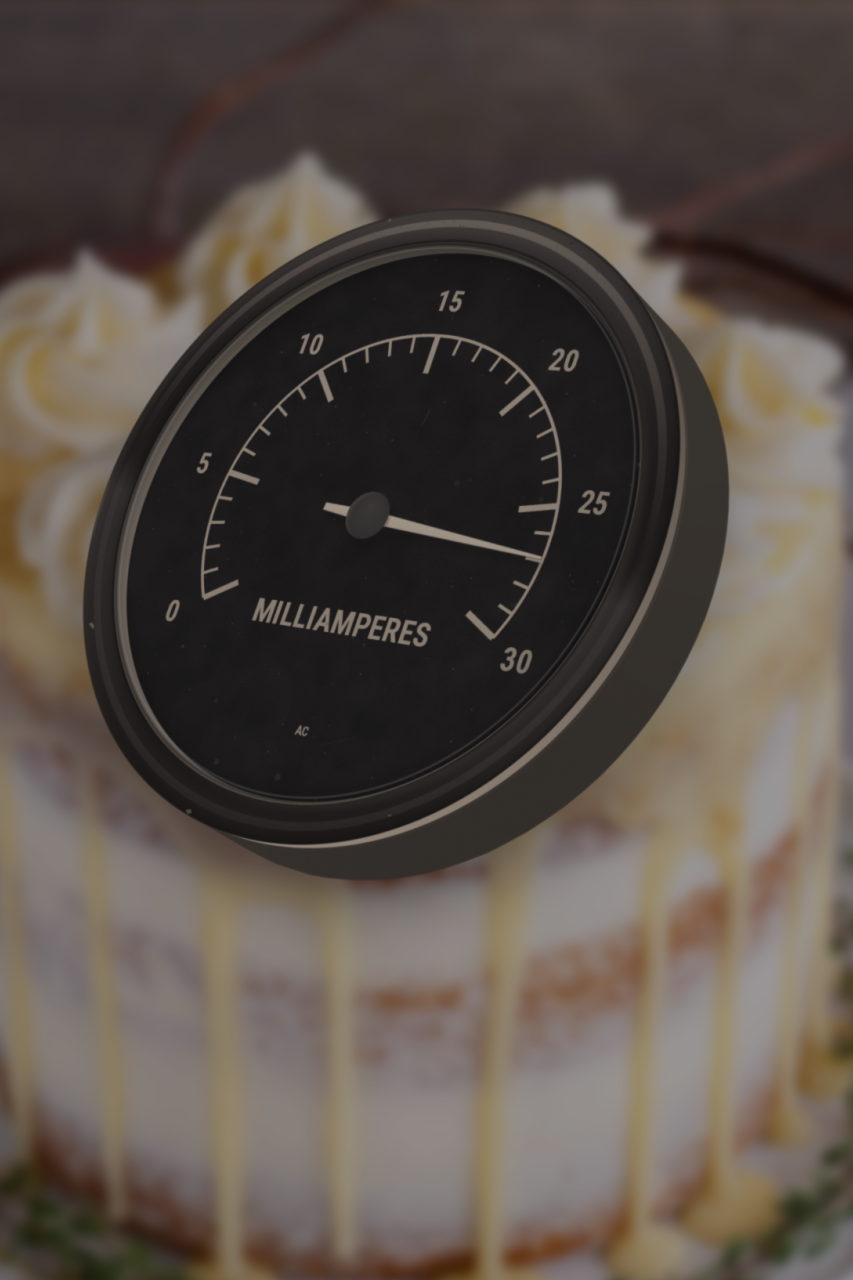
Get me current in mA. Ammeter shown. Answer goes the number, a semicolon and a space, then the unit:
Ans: 27; mA
